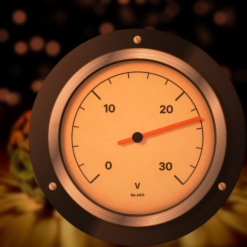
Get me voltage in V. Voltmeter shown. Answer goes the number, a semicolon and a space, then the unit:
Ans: 23; V
